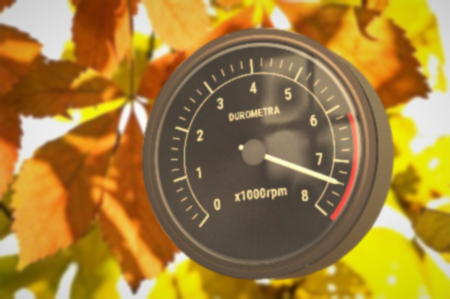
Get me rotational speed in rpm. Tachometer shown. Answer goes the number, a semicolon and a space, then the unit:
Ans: 7400; rpm
